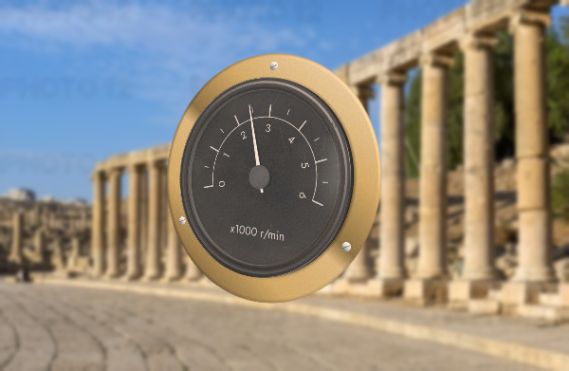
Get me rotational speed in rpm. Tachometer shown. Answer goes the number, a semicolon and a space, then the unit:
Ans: 2500; rpm
